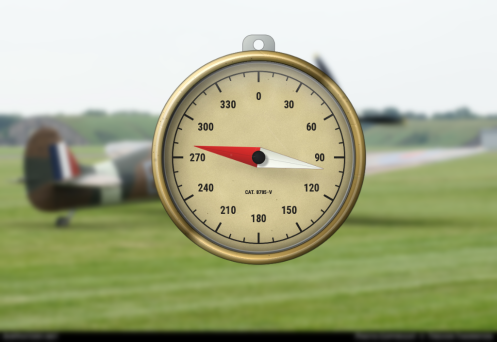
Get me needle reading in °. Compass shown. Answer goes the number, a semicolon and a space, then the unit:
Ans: 280; °
